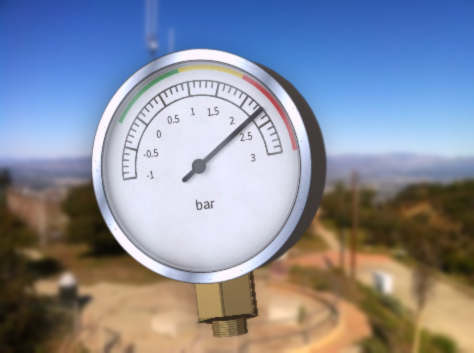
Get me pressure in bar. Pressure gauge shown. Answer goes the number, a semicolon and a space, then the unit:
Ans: 2.3; bar
